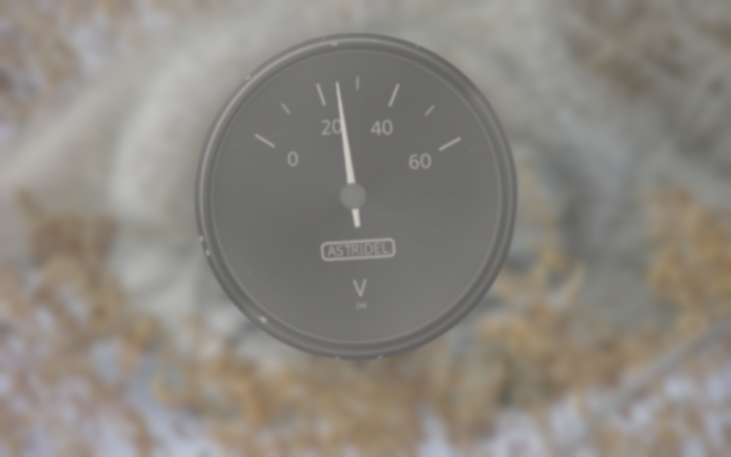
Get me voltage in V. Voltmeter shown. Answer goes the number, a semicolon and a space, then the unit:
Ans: 25; V
